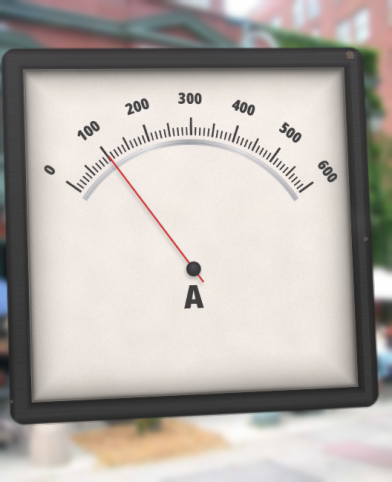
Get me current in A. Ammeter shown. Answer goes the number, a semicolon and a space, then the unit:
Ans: 100; A
